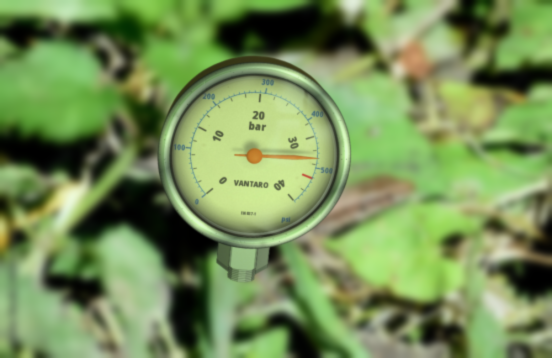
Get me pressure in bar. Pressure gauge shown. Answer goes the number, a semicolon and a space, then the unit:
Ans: 33; bar
